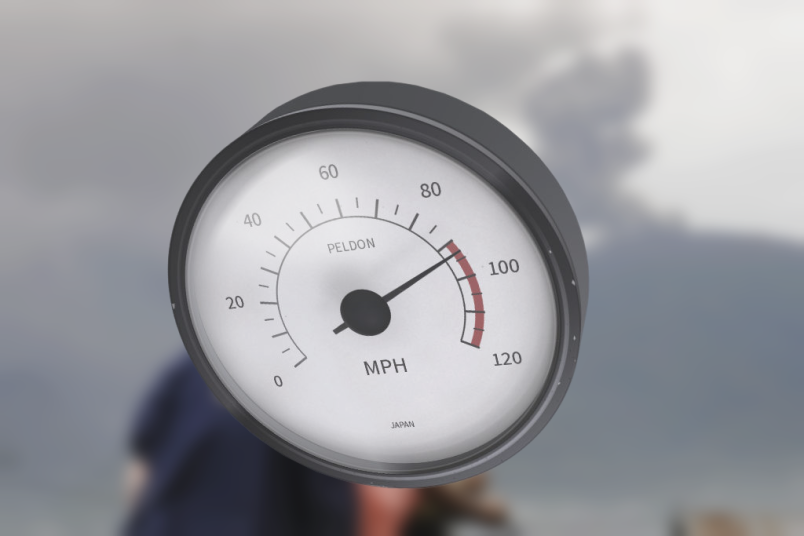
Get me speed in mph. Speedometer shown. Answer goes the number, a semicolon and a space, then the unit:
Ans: 92.5; mph
